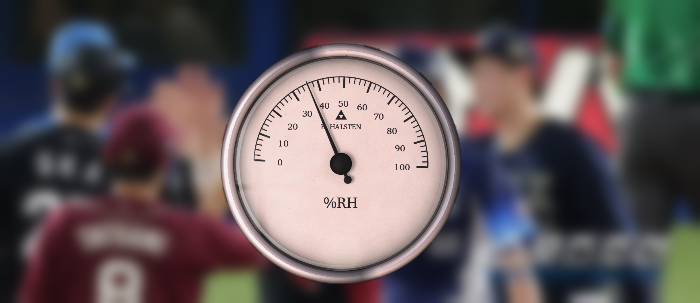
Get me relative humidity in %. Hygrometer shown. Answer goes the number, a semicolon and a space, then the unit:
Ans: 36; %
